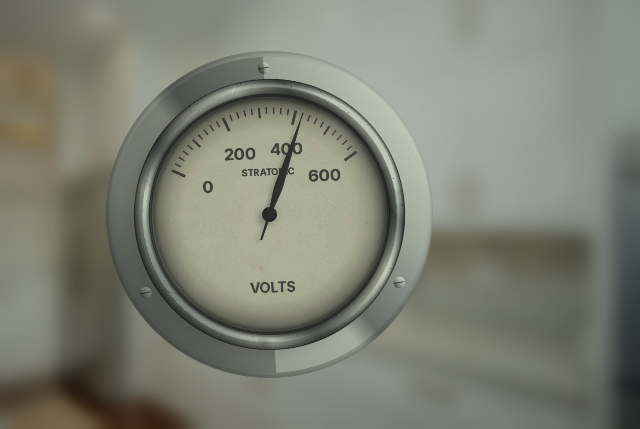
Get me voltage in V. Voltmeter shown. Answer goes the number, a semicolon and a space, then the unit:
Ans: 420; V
